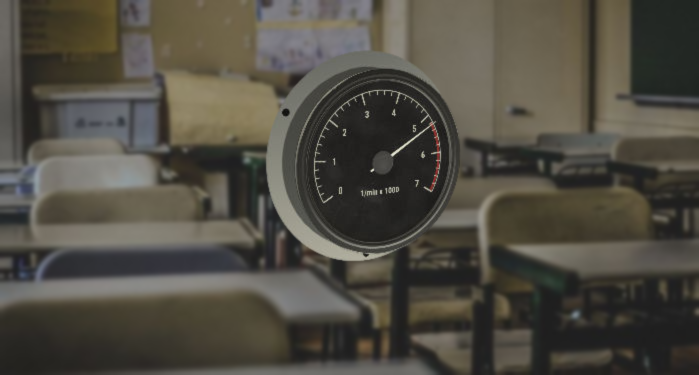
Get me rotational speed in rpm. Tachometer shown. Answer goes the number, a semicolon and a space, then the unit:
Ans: 5200; rpm
